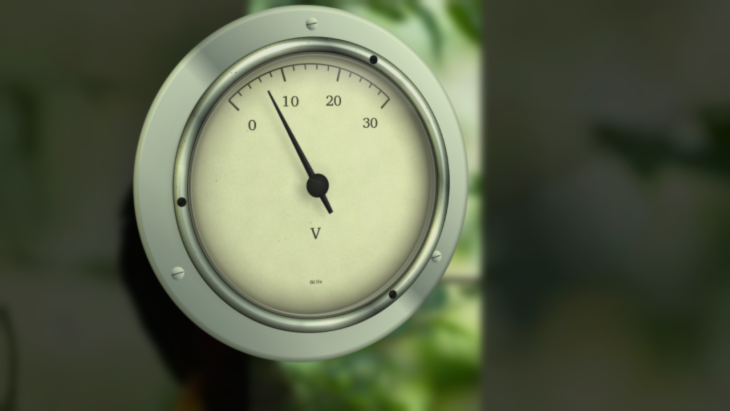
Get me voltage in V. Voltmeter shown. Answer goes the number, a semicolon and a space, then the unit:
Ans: 6; V
